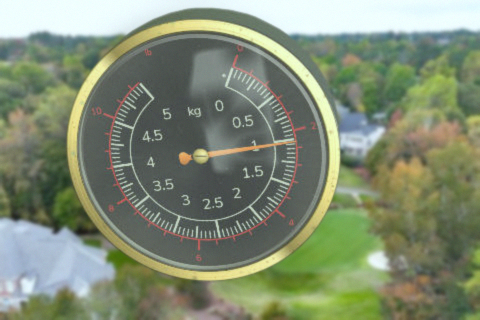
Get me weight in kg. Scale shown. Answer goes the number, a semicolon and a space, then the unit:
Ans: 1; kg
